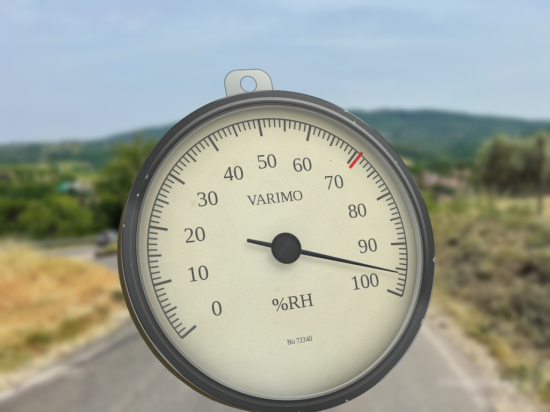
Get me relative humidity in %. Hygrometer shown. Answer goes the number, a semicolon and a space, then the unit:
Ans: 96; %
